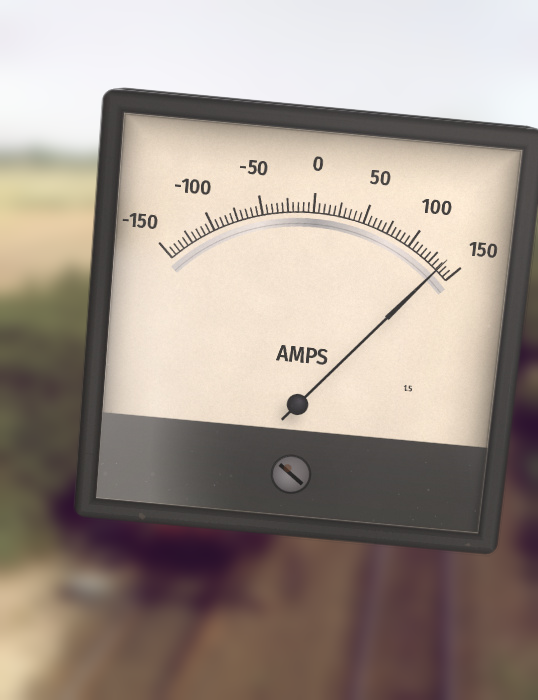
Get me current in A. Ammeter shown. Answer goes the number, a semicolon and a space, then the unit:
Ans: 135; A
